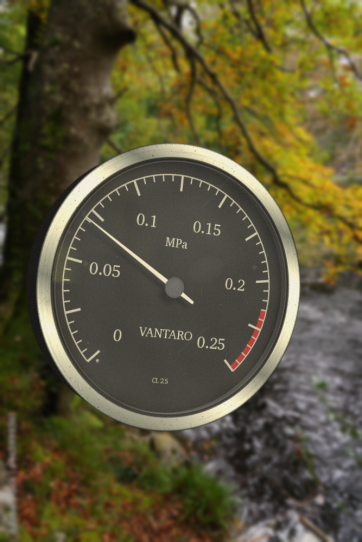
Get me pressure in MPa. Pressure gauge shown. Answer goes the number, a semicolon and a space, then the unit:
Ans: 0.07; MPa
